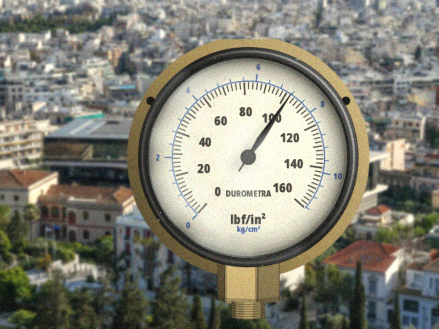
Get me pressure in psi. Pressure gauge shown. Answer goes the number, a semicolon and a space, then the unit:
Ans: 102; psi
